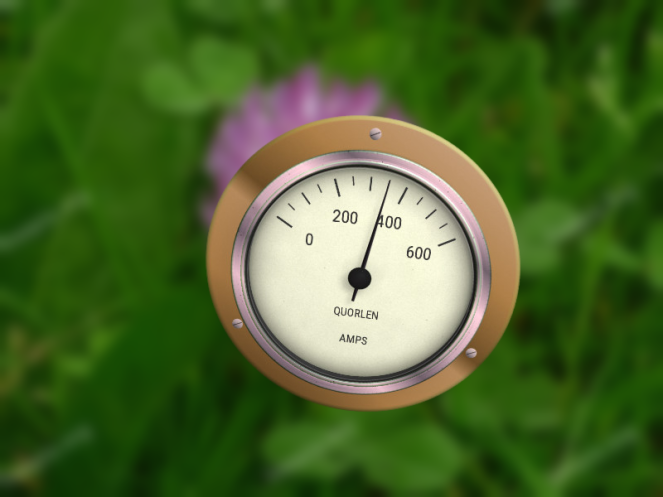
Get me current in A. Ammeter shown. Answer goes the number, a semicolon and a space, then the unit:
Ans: 350; A
